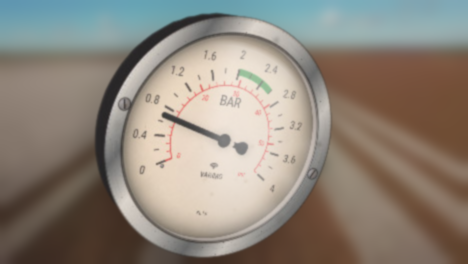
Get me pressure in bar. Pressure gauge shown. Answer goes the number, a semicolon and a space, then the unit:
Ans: 0.7; bar
